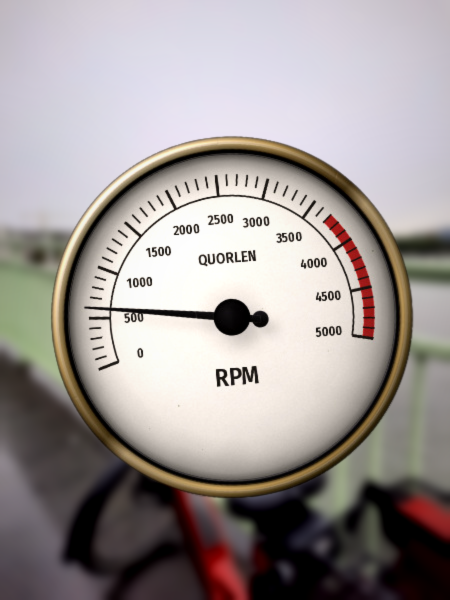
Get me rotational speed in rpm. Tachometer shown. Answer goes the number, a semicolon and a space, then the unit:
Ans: 600; rpm
